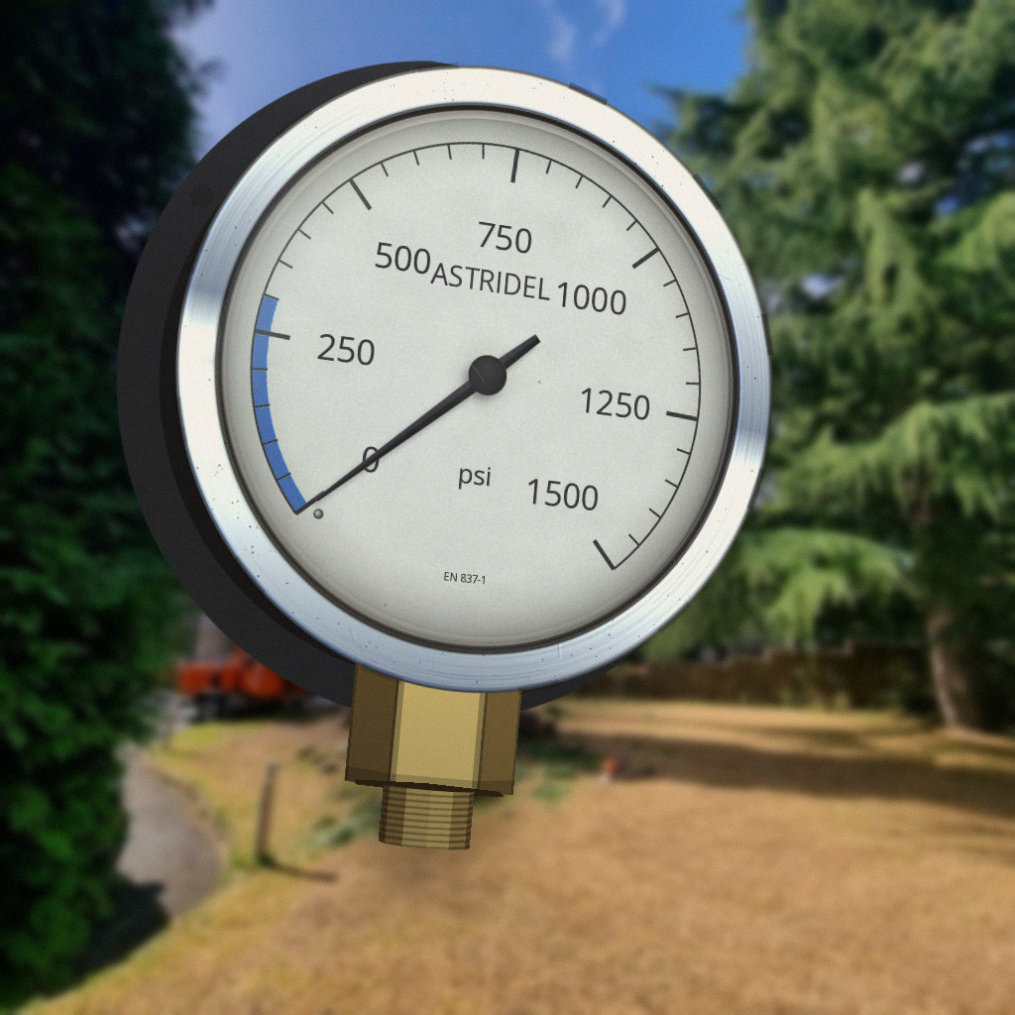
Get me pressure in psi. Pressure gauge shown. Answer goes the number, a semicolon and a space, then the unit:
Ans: 0; psi
